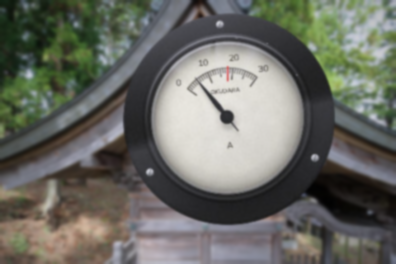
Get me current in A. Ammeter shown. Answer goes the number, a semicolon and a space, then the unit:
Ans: 5; A
